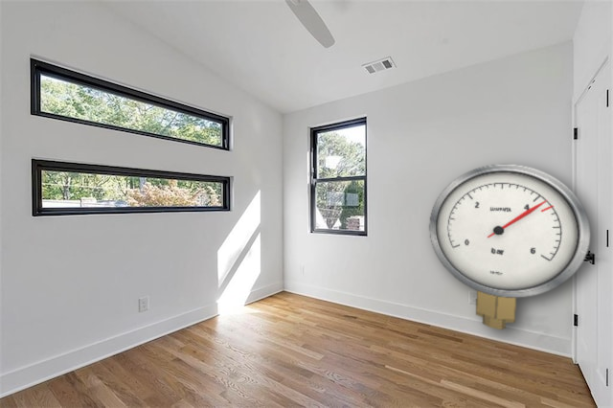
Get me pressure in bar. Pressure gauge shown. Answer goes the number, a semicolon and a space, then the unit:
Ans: 4.2; bar
